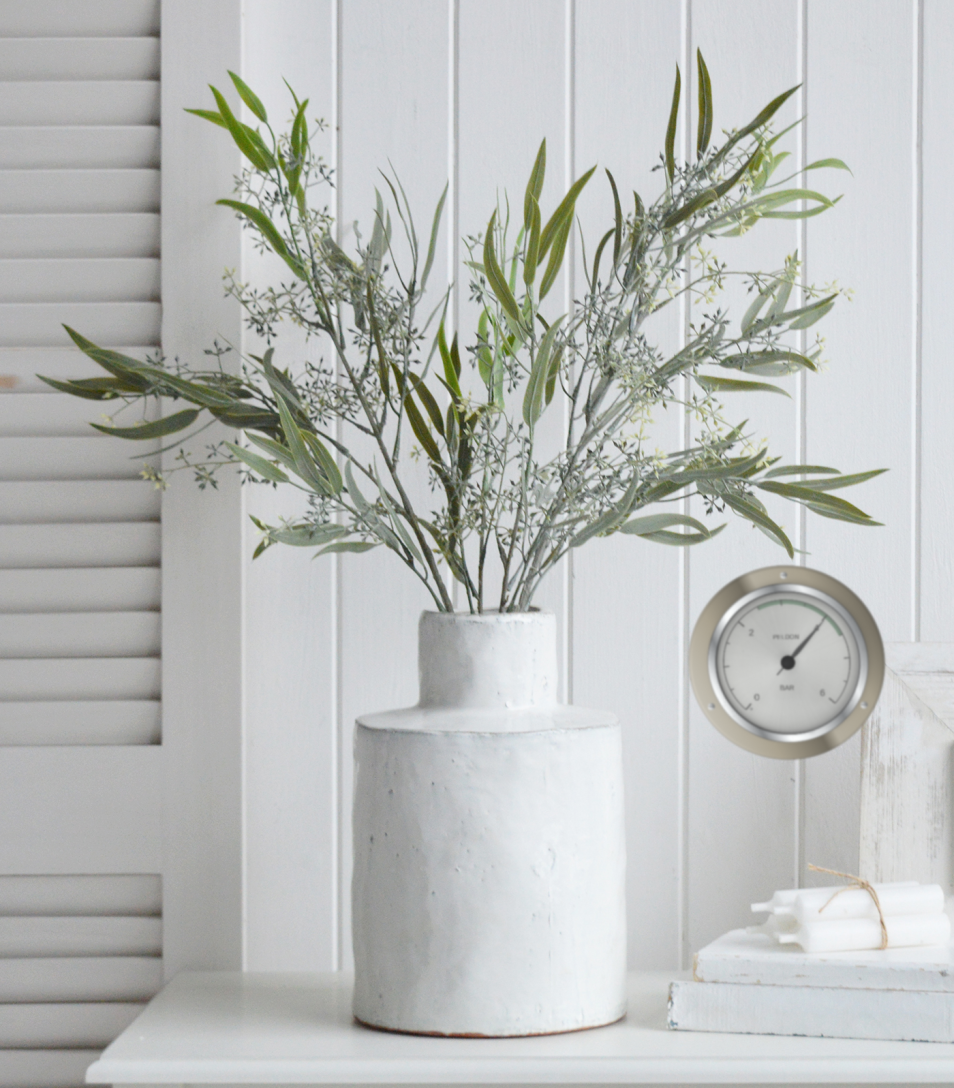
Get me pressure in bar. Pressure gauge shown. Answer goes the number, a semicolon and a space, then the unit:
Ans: 4; bar
